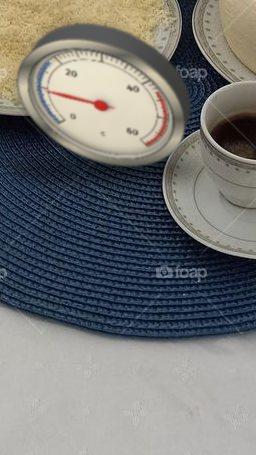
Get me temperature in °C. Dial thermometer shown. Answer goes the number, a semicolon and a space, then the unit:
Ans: 10; °C
